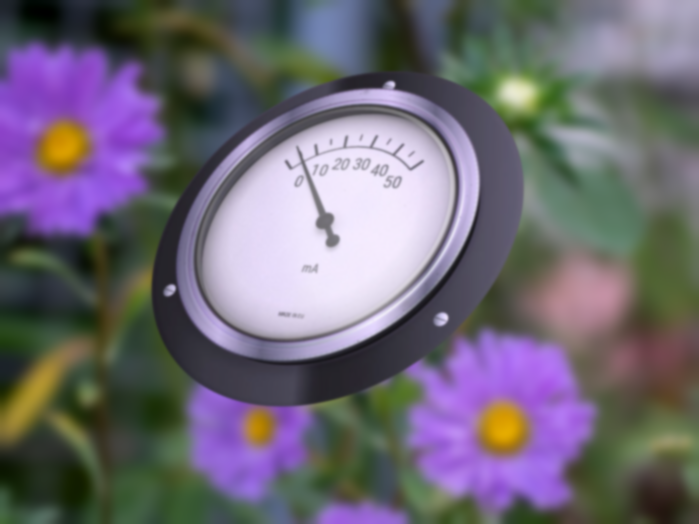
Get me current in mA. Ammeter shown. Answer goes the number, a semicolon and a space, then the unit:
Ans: 5; mA
